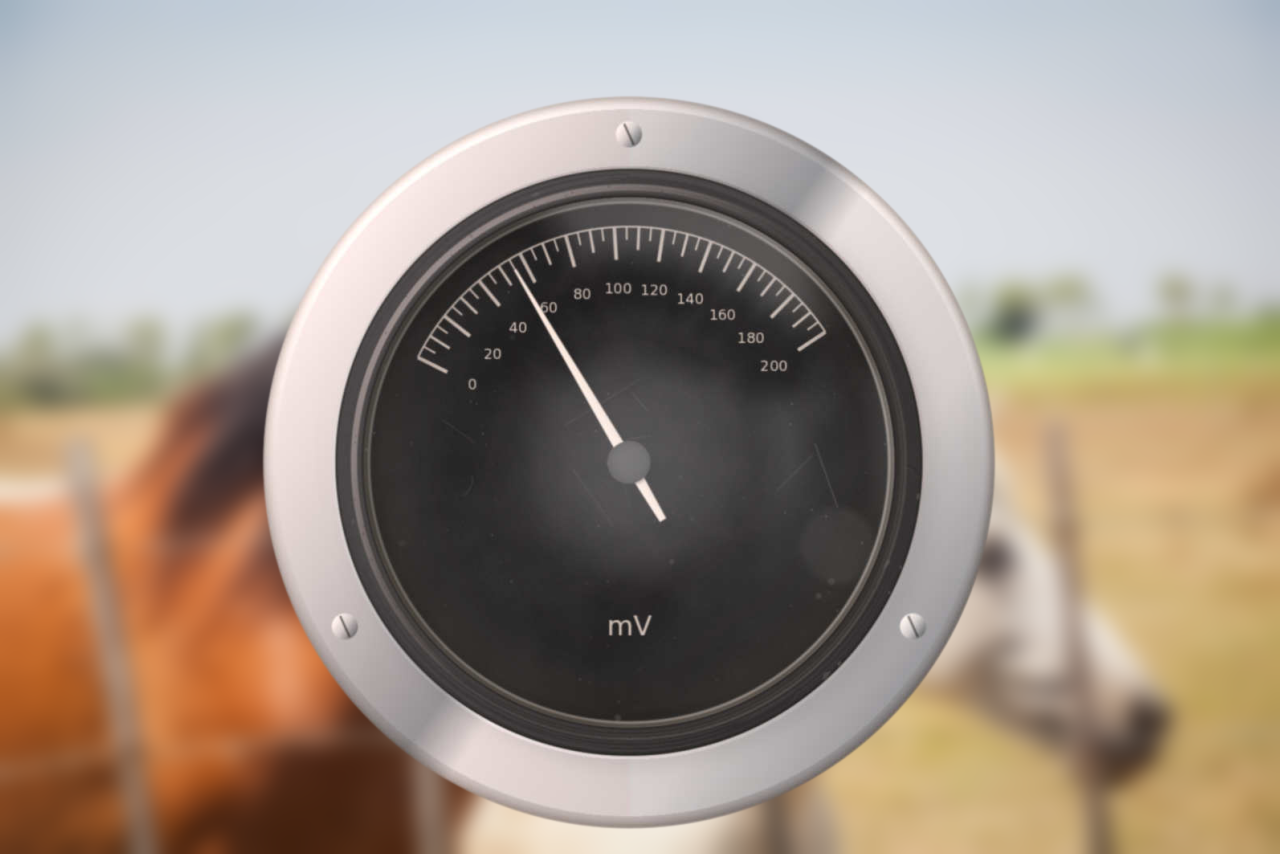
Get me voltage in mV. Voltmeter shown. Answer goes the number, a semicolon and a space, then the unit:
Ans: 55; mV
